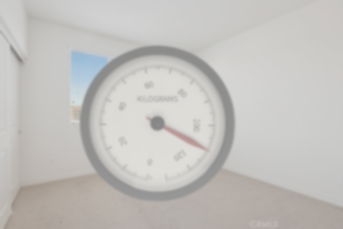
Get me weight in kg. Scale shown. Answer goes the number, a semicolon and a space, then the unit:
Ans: 110; kg
